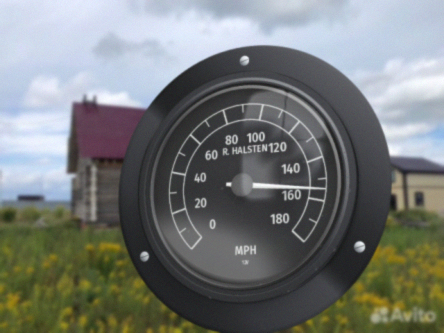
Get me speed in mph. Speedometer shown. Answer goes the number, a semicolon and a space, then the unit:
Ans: 155; mph
